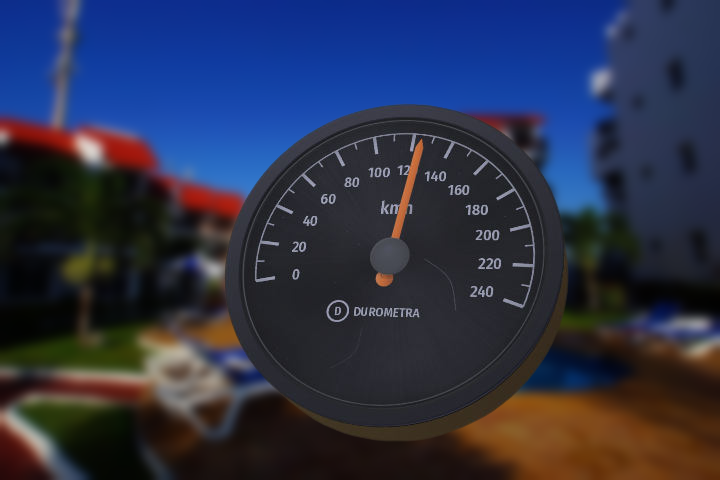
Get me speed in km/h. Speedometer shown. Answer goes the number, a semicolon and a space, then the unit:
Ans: 125; km/h
